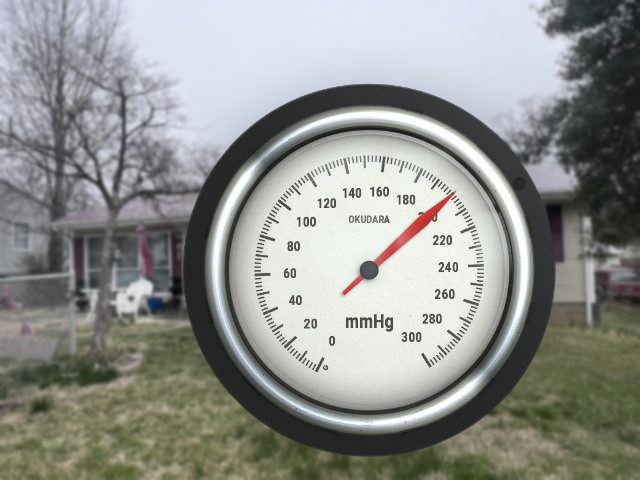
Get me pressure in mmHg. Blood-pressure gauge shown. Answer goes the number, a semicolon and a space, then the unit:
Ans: 200; mmHg
